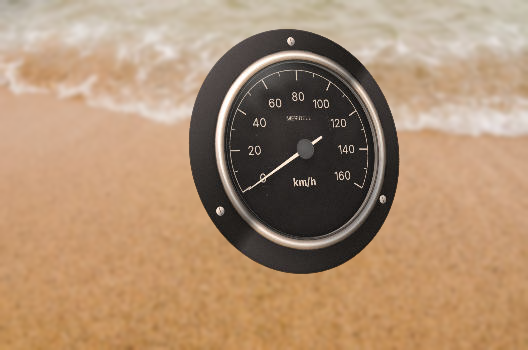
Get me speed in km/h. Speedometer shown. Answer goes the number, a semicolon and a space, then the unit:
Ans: 0; km/h
